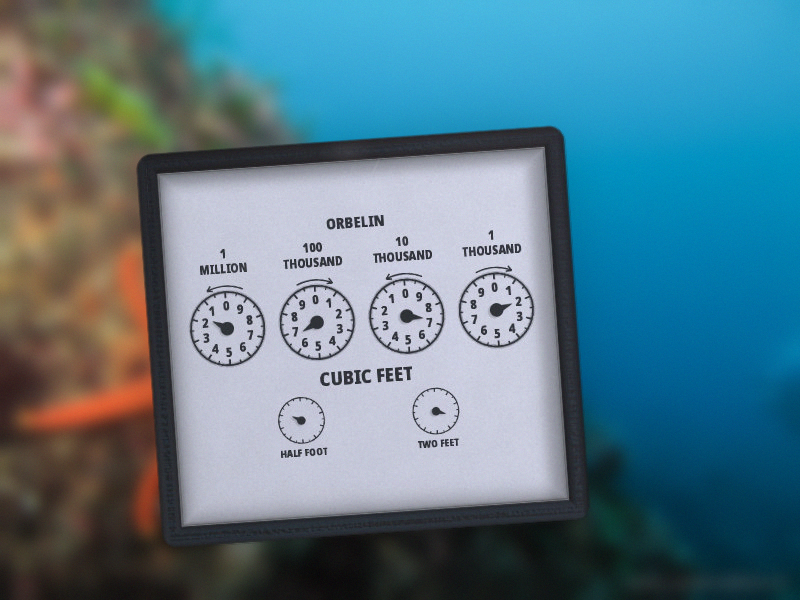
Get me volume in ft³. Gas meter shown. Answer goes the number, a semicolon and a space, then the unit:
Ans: 167200; ft³
